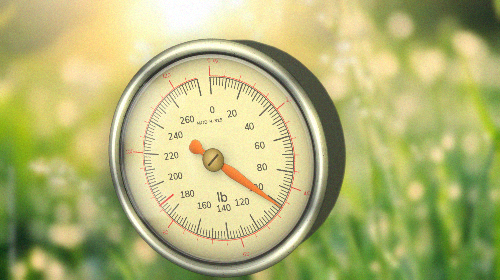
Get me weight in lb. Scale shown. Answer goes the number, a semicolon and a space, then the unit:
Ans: 100; lb
